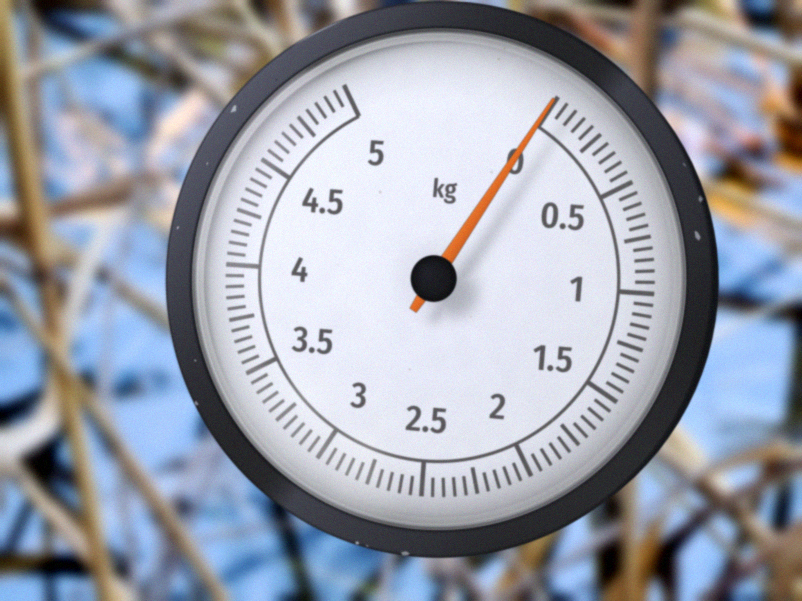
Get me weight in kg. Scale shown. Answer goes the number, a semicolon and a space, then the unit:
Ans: 0; kg
